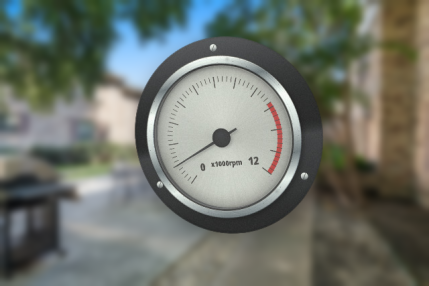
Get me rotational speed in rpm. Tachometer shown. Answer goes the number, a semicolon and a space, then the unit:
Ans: 1000; rpm
